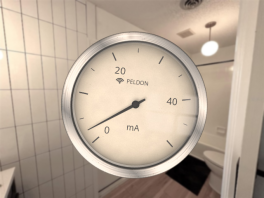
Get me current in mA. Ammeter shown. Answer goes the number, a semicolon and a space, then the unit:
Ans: 2.5; mA
